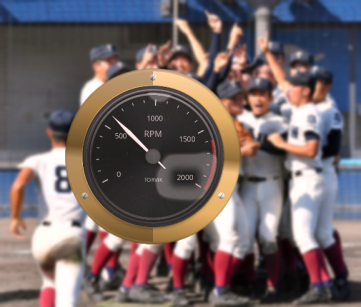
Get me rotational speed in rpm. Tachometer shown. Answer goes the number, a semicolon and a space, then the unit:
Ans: 600; rpm
